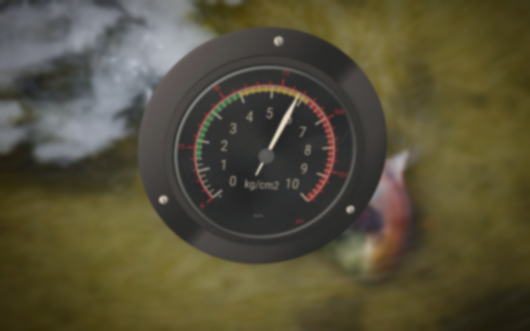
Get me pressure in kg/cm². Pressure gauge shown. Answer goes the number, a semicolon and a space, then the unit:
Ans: 5.8; kg/cm²
